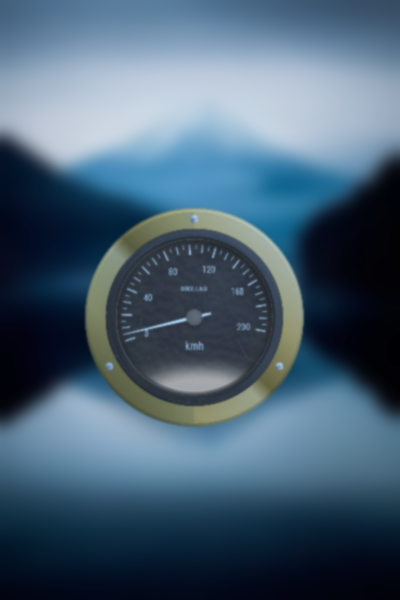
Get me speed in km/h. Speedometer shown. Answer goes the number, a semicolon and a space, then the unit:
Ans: 5; km/h
